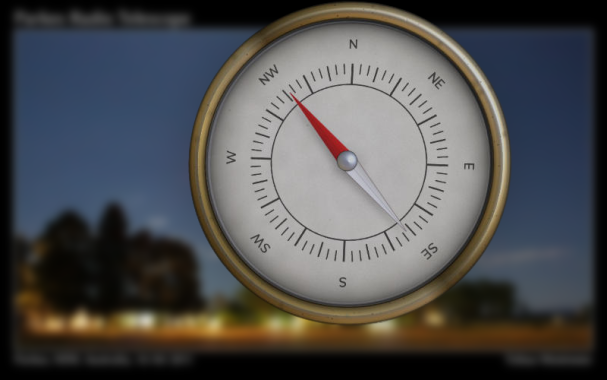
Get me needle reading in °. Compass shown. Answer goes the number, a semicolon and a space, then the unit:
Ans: 317.5; °
